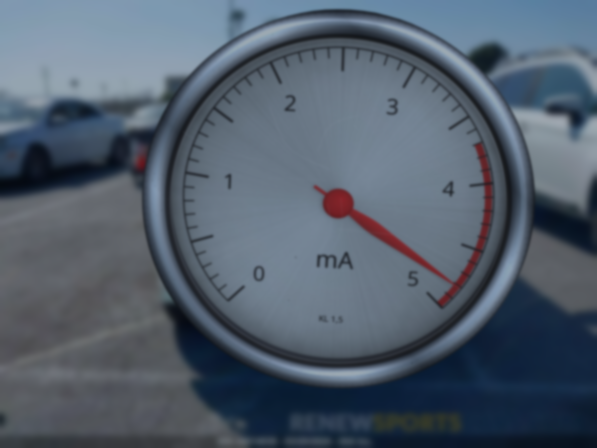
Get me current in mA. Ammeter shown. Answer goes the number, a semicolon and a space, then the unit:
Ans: 4.8; mA
